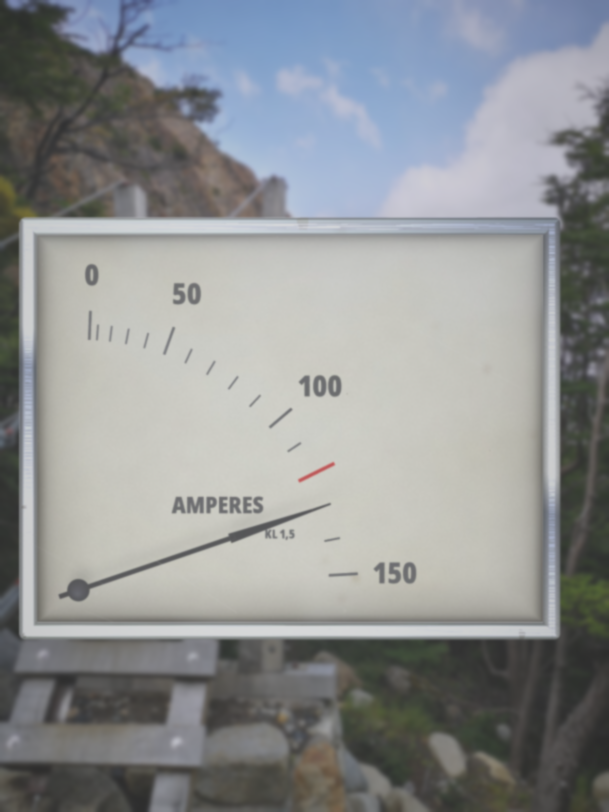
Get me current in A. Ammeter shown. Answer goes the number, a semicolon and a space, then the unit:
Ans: 130; A
